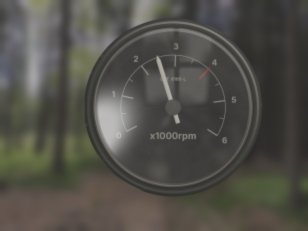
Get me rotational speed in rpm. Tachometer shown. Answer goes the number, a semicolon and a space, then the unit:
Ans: 2500; rpm
